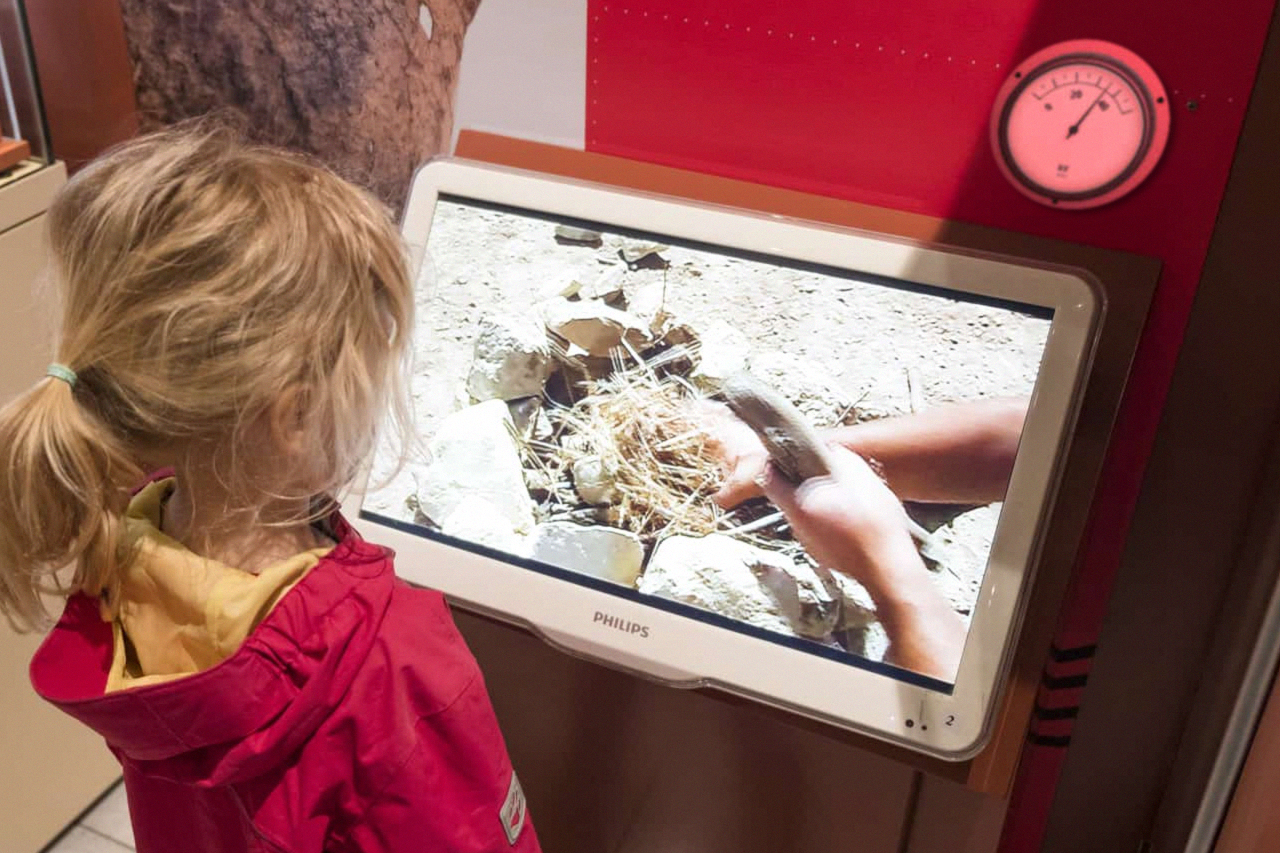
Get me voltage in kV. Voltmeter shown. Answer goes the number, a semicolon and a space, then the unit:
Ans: 35; kV
